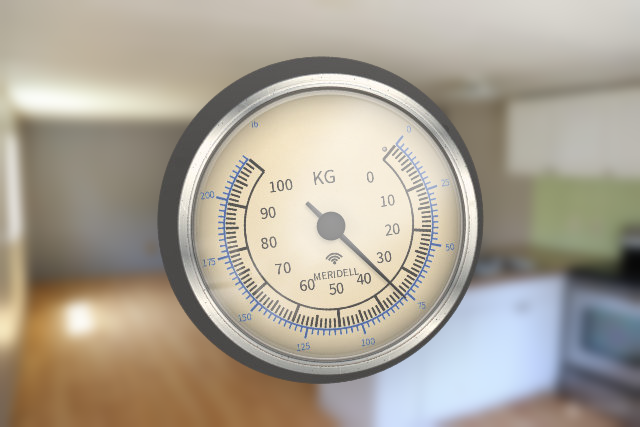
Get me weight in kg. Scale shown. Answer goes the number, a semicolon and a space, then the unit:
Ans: 35; kg
